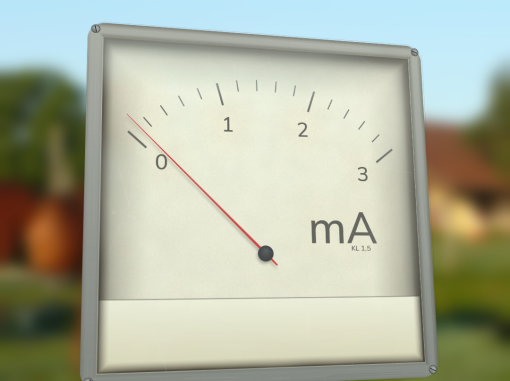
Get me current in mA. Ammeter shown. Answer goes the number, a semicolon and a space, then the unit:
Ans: 0.1; mA
